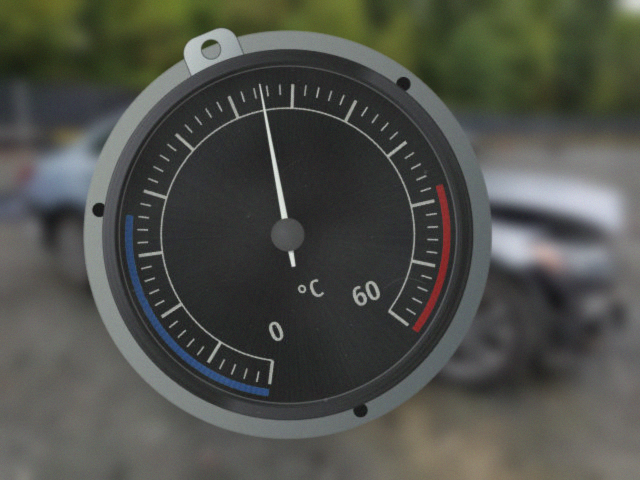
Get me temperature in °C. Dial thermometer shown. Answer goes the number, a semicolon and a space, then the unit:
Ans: 32.5; °C
